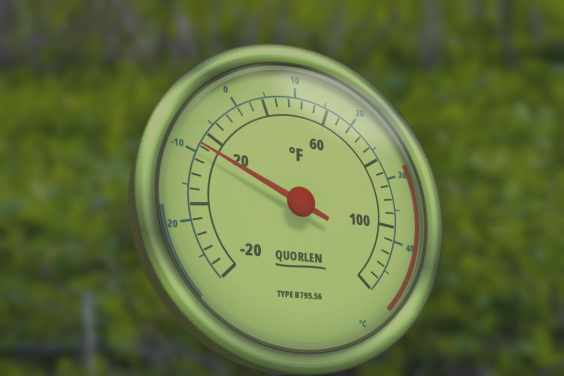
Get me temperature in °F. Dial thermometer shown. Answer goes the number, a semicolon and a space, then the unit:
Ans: 16; °F
